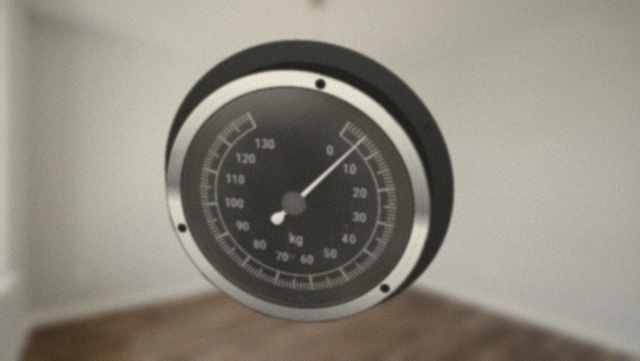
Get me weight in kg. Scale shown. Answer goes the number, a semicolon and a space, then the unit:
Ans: 5; kg
